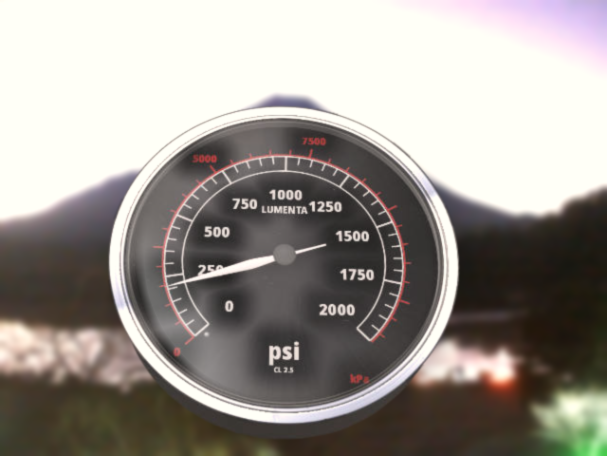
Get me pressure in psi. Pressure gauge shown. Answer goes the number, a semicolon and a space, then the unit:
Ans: 200; psi
